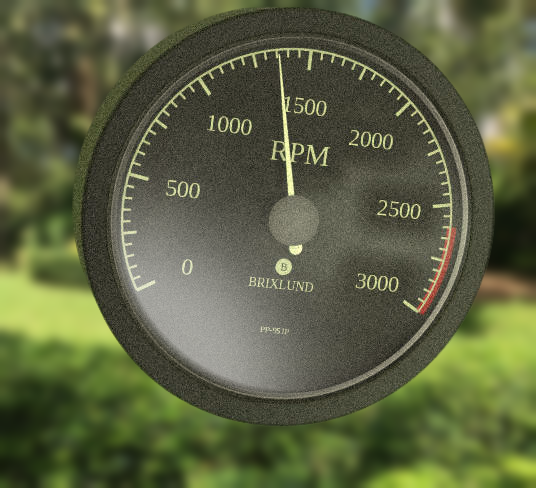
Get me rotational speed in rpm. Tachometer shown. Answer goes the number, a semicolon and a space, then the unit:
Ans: 1350; rpm
